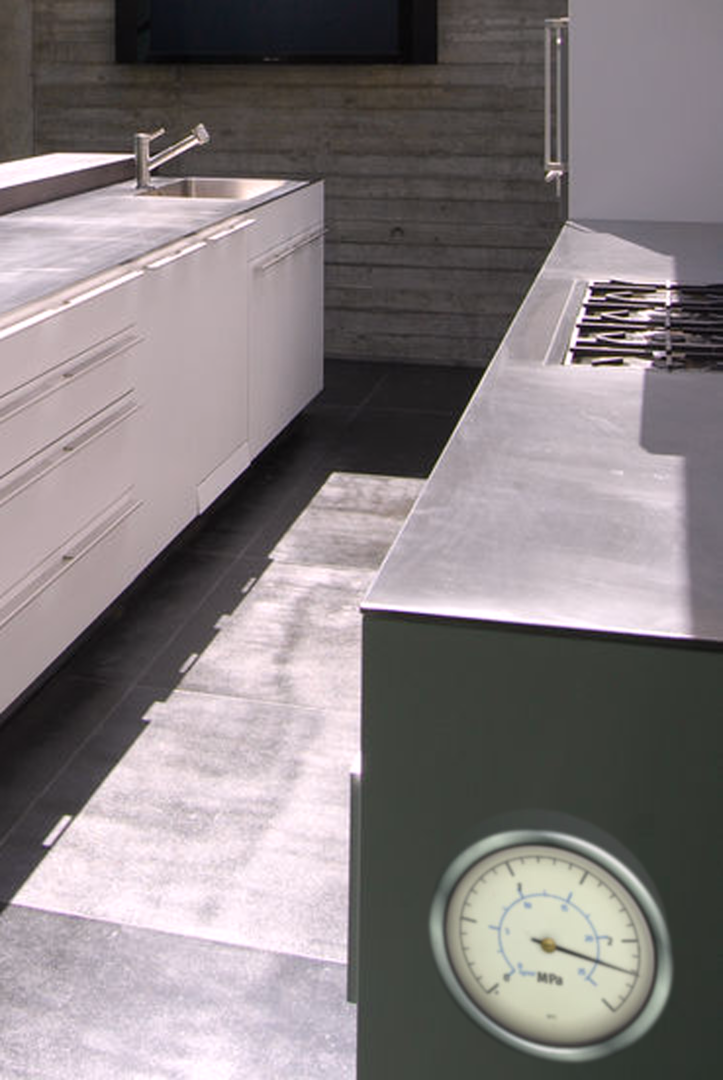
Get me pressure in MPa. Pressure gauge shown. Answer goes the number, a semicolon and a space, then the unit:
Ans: 2.2; MPa
